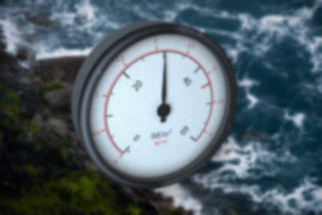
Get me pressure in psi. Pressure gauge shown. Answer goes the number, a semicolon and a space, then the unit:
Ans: 30; psi
